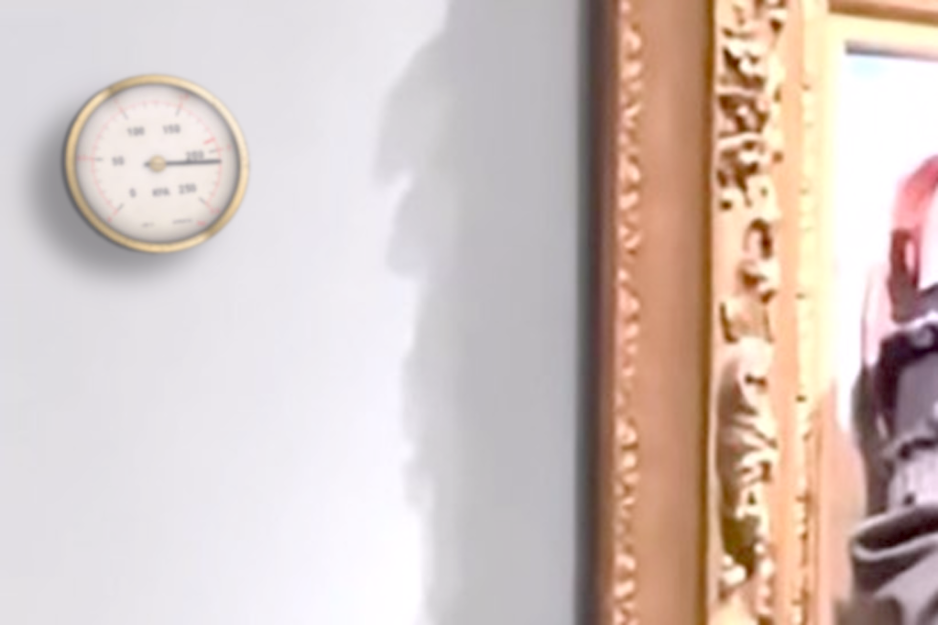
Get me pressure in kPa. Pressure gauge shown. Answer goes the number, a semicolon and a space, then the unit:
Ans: 210; kPa
